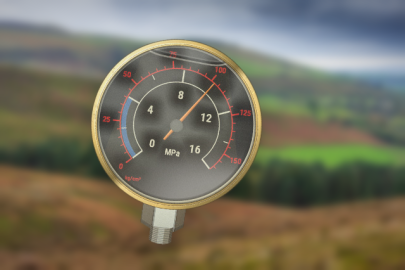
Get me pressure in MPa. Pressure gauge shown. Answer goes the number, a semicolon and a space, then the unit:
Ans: 10; MPa
